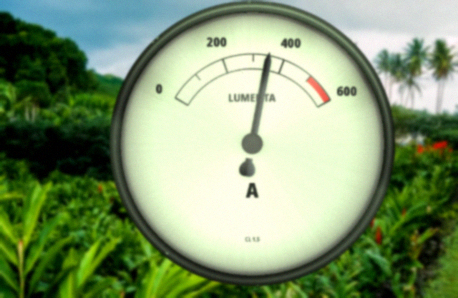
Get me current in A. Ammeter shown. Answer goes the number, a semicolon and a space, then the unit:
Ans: 350; A
